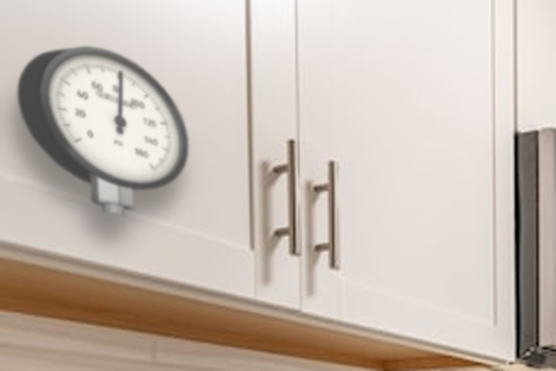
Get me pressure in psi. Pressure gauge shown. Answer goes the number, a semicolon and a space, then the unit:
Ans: 80; psi
